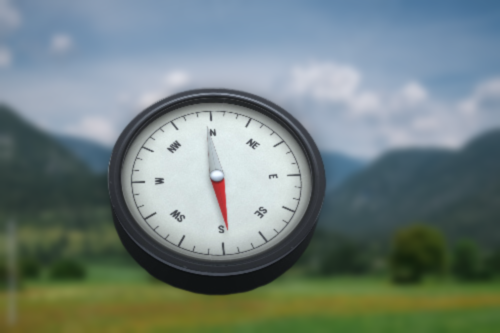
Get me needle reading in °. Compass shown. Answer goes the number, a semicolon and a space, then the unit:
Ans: 175; °
